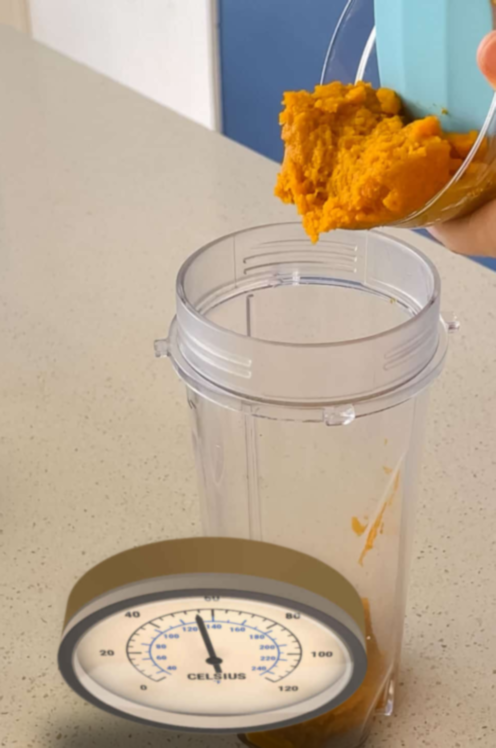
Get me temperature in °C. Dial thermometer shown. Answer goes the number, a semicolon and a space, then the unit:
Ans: 56; °C
